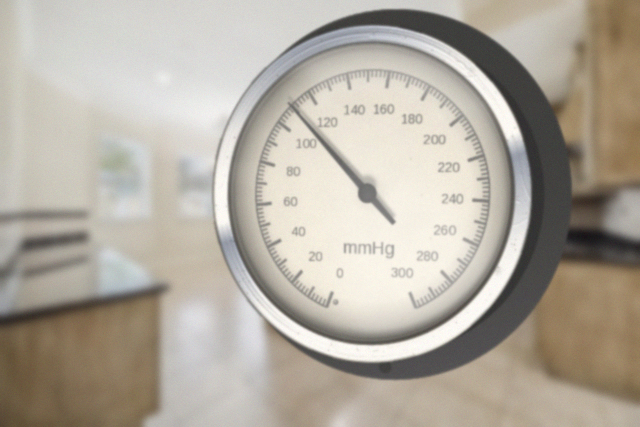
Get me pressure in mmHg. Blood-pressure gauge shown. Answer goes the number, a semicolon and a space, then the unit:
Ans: 110; mmHg
